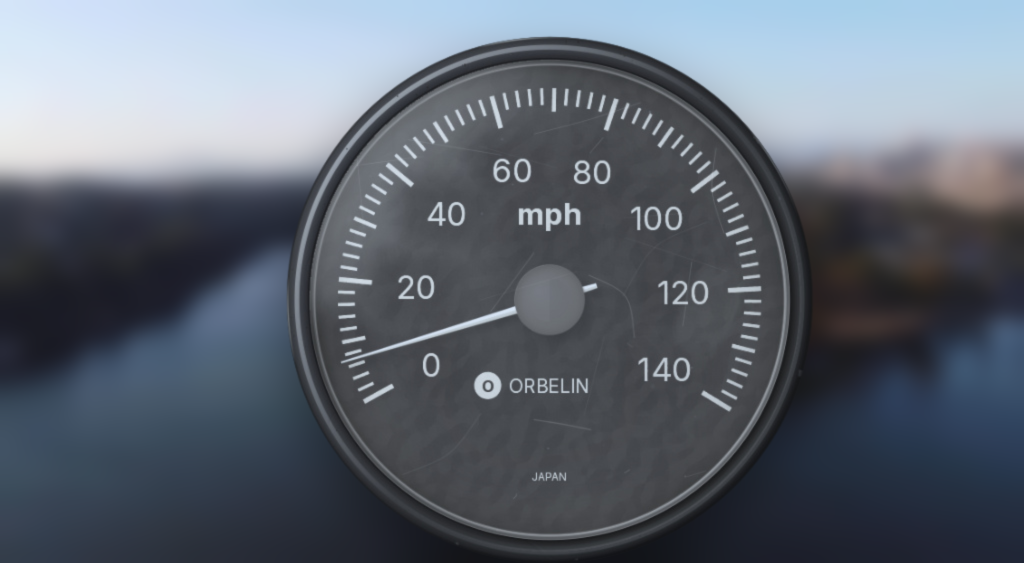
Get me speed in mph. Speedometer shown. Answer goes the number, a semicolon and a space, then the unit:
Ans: 7; mph
